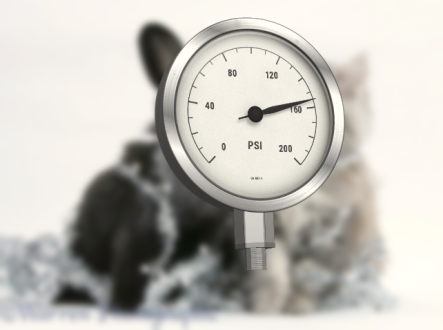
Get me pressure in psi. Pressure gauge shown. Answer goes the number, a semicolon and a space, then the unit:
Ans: 155; psi
